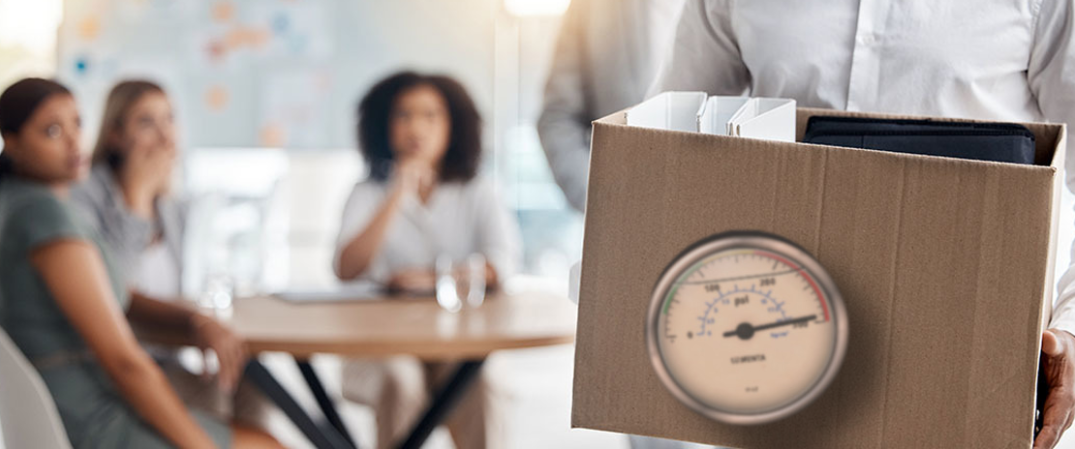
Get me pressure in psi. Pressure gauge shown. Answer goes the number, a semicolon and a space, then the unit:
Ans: 290; psi
